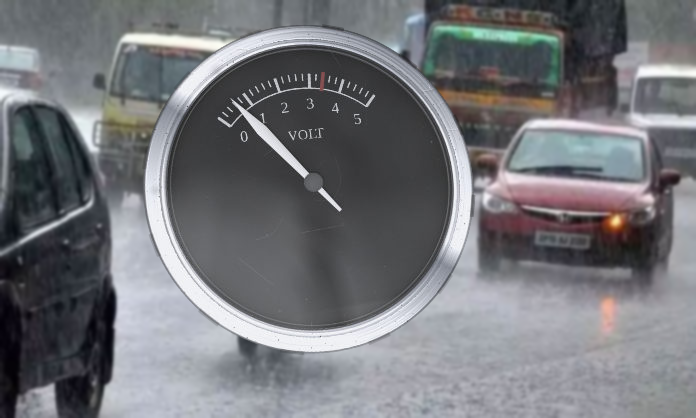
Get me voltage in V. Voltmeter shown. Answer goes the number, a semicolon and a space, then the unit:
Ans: 0.6; V
